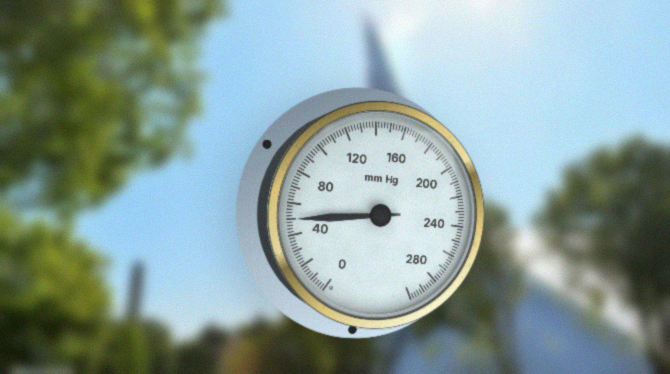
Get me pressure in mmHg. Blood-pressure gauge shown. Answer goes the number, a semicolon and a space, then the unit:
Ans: 50; mmHg
